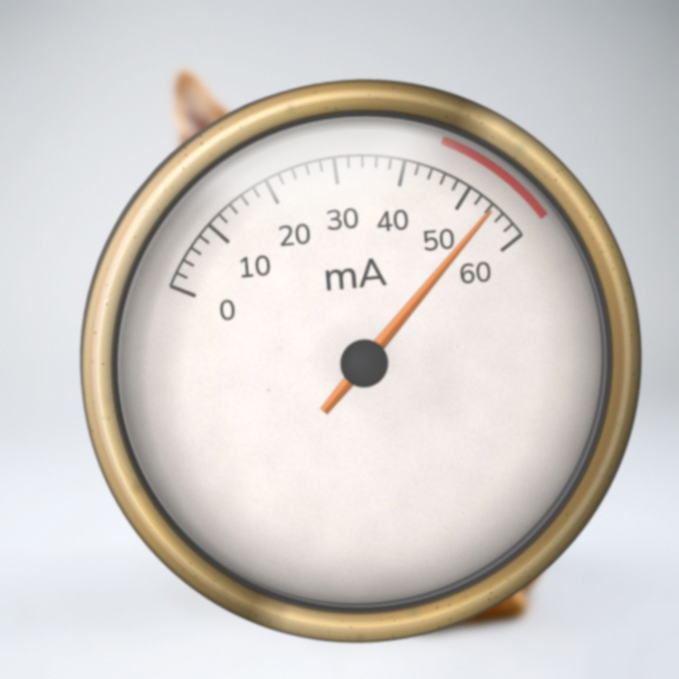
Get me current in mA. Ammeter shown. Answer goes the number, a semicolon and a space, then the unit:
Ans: 54; mA
